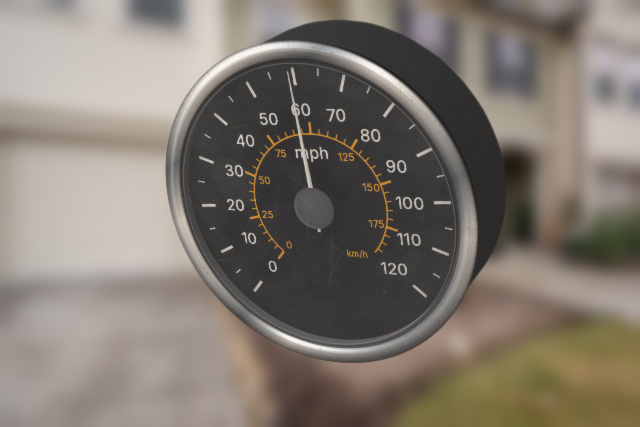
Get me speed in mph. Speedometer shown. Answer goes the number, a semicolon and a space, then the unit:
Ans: 60; mph
